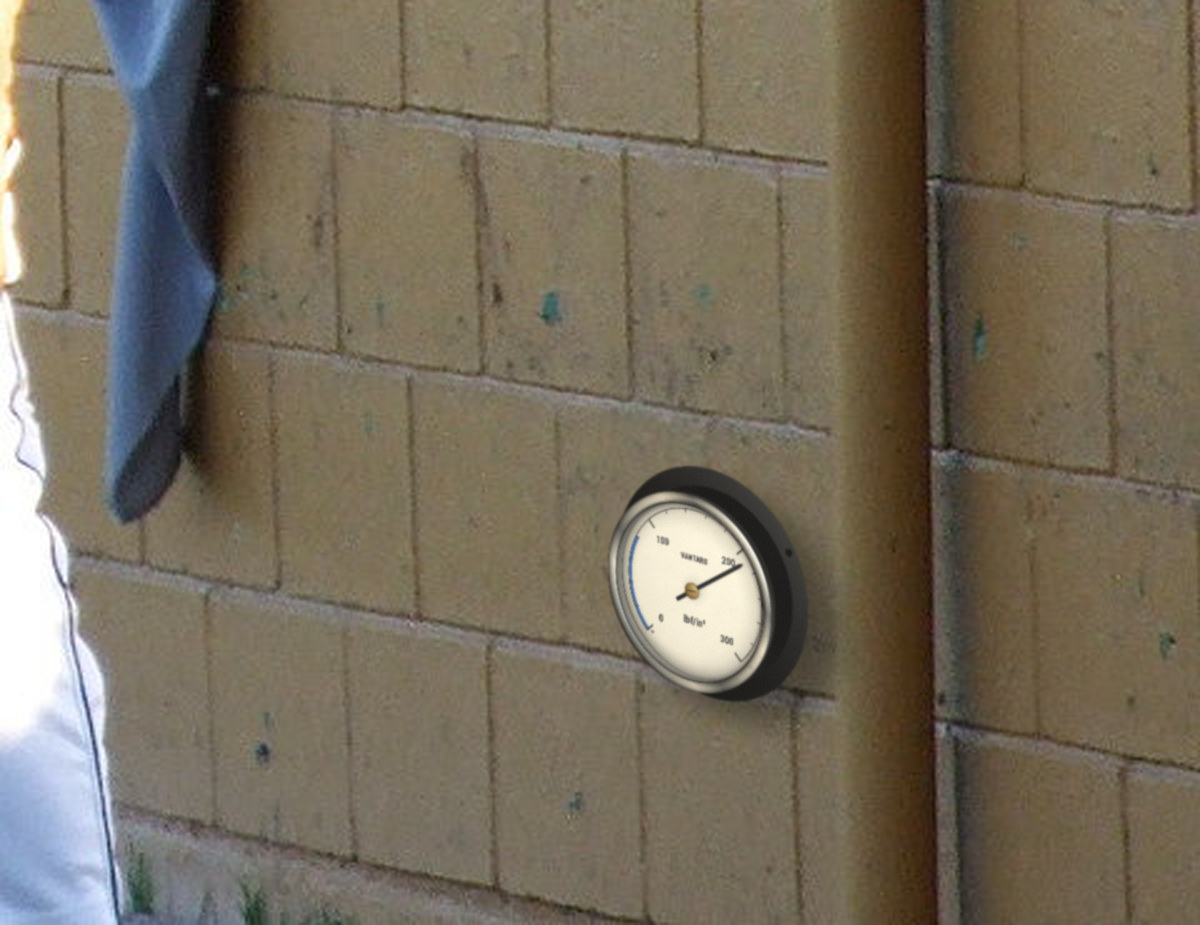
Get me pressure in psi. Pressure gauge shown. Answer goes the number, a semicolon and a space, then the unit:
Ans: 210; psi
